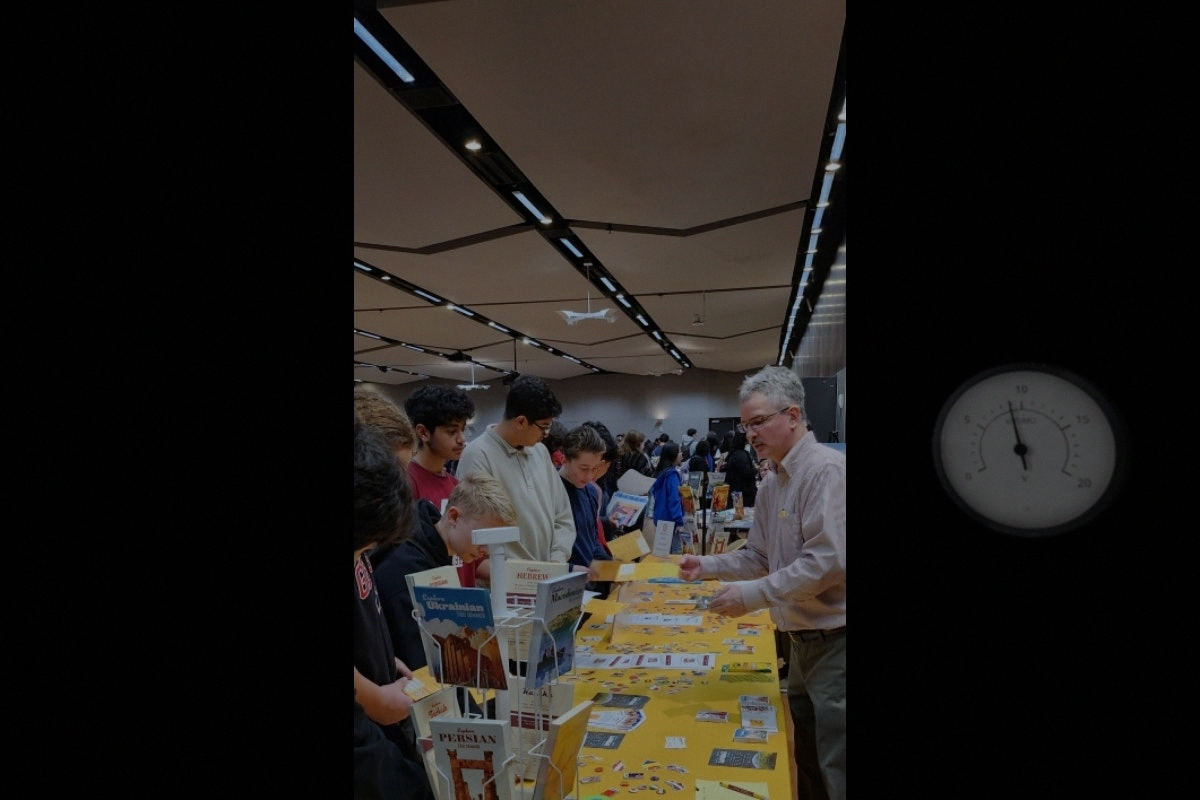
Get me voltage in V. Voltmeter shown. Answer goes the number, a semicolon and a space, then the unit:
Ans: 9; V
